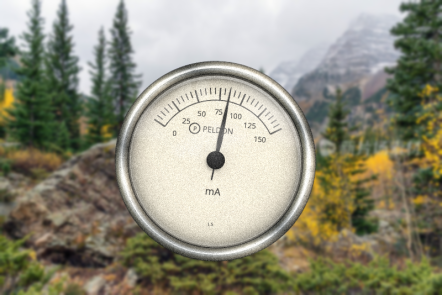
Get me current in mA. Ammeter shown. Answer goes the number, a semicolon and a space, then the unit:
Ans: 85; mA
